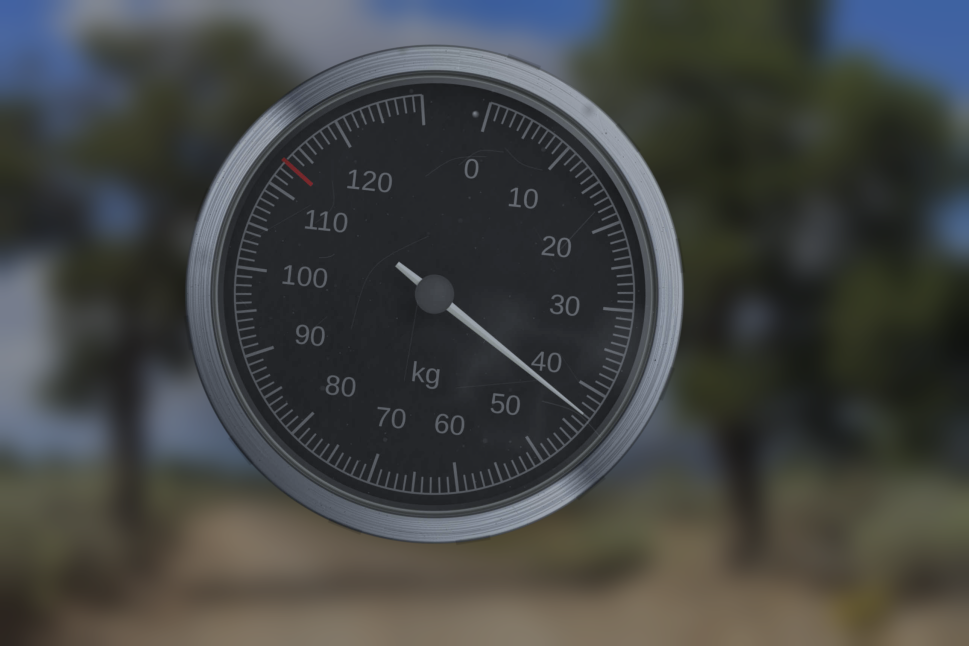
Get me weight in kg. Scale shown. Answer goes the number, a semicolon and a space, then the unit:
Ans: 43; kg
